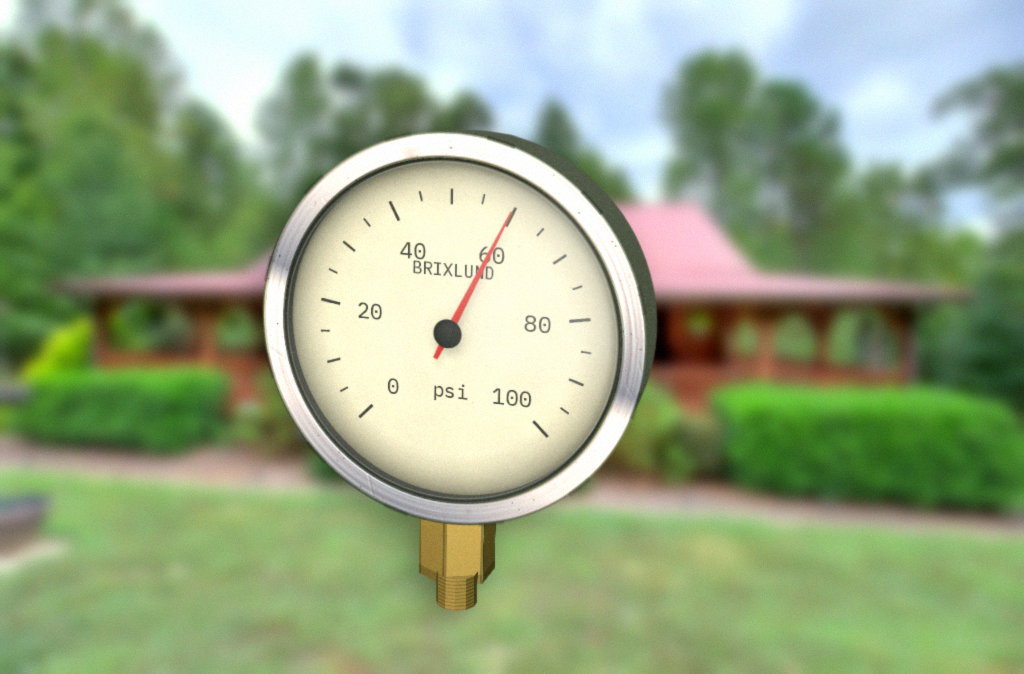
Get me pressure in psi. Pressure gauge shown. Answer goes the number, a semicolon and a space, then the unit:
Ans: 60; psi
